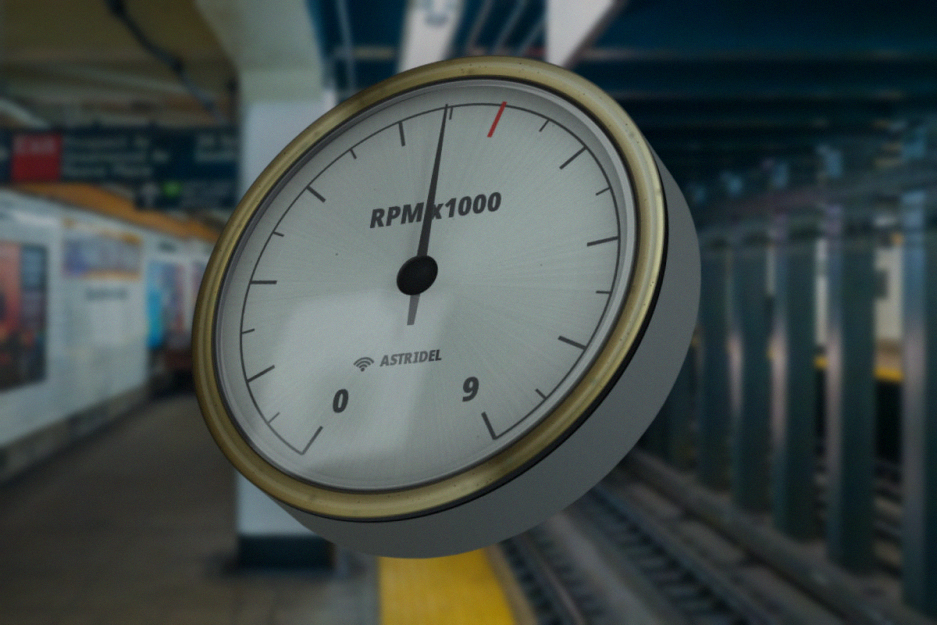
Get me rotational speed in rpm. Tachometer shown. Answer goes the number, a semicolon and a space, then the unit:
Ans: 4500; rpm
